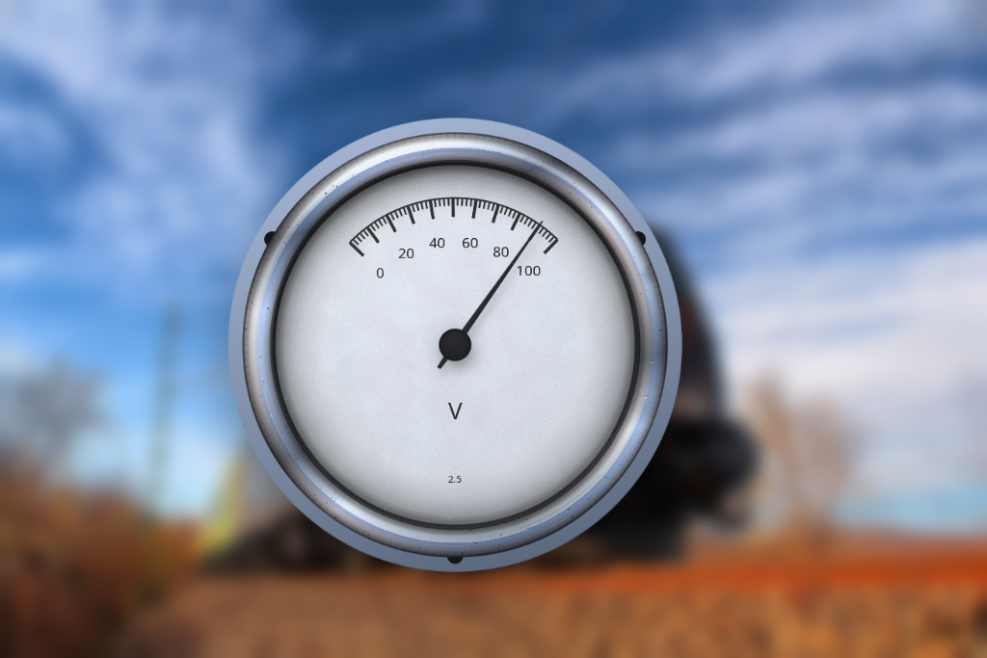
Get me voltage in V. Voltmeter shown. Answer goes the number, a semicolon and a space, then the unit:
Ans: 90; V
